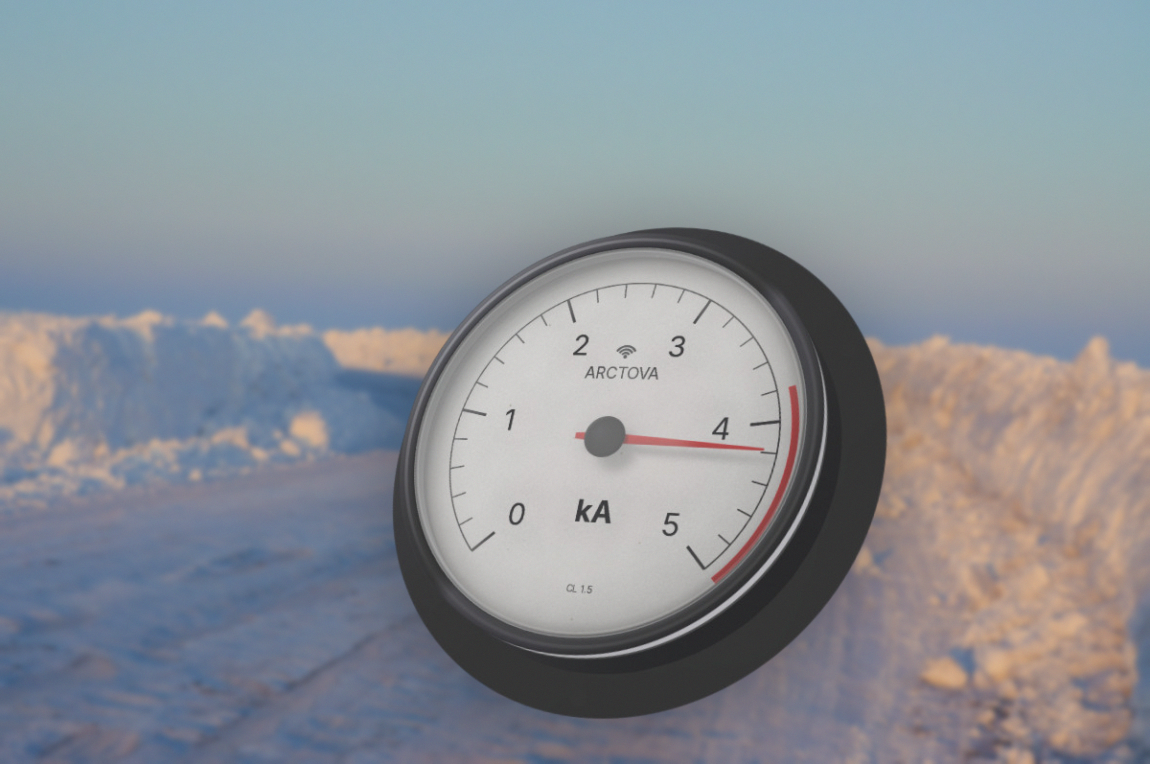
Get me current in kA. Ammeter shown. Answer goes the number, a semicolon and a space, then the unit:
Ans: 4.2; kA
